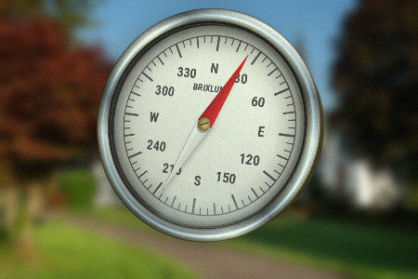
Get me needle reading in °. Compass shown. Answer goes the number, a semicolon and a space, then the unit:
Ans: 25; °
